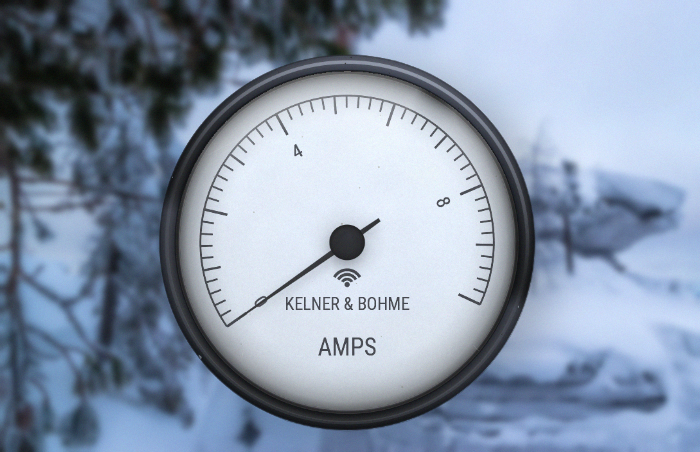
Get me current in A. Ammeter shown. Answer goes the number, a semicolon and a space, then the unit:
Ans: 0; A
